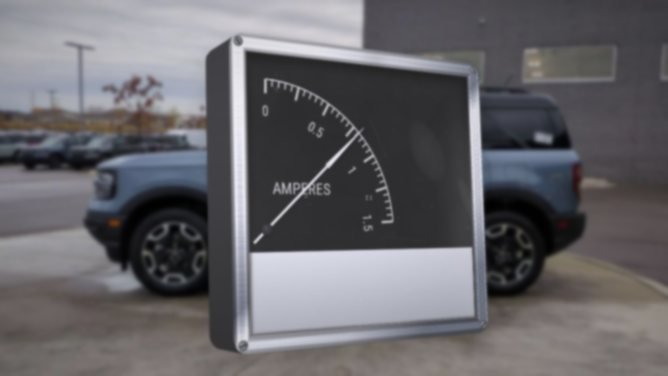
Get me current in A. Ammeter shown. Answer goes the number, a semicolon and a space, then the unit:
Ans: 0.8; A
